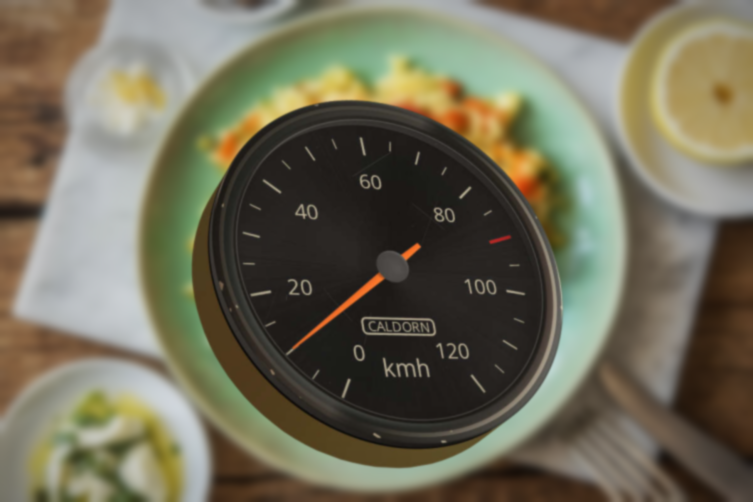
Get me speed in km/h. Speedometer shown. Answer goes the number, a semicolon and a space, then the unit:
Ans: 10; km/h
